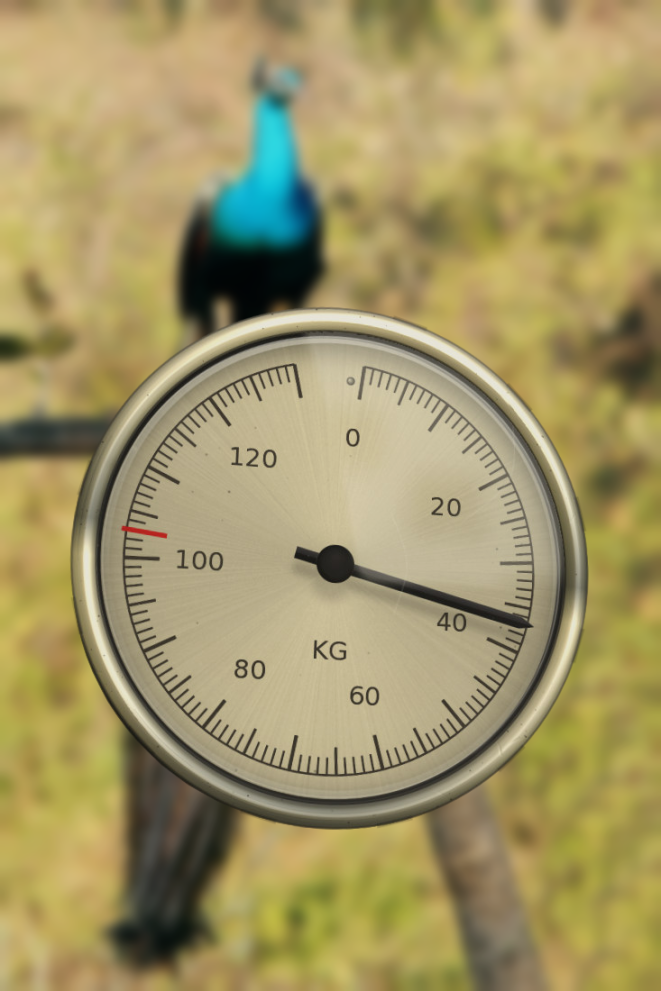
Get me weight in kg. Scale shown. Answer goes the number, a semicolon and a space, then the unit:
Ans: 37; kg
